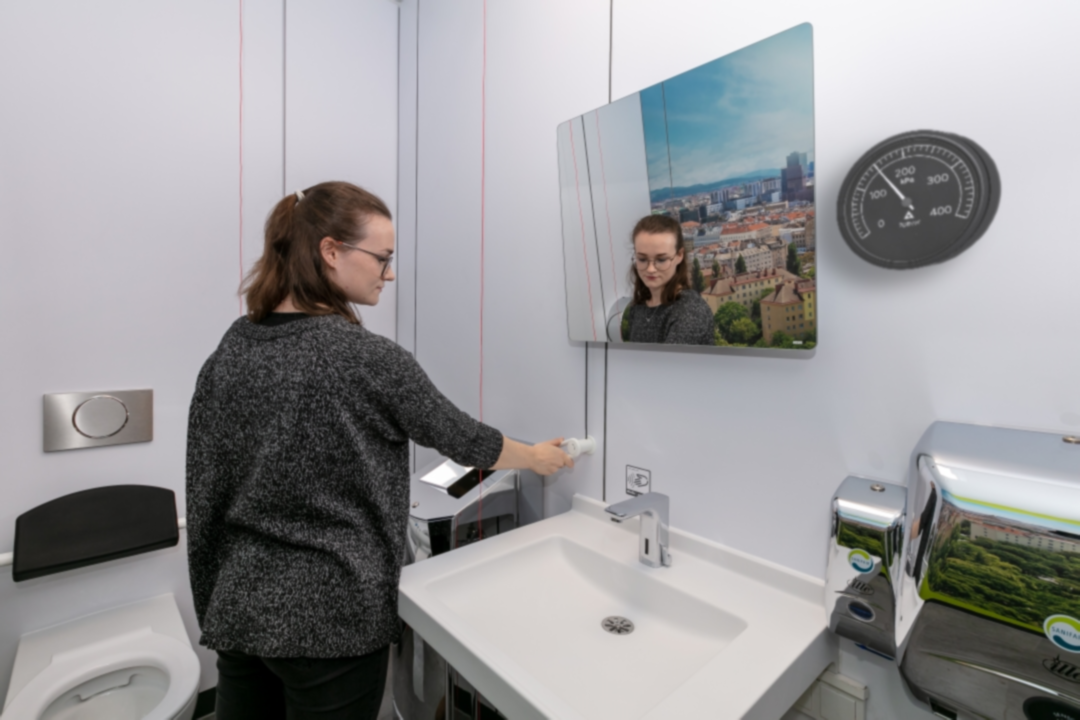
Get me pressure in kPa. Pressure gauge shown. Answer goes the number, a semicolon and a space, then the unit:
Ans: 150; kPa
